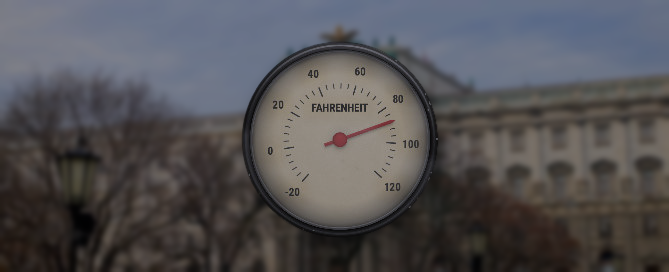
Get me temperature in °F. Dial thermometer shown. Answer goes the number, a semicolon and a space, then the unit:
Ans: 88; °F
